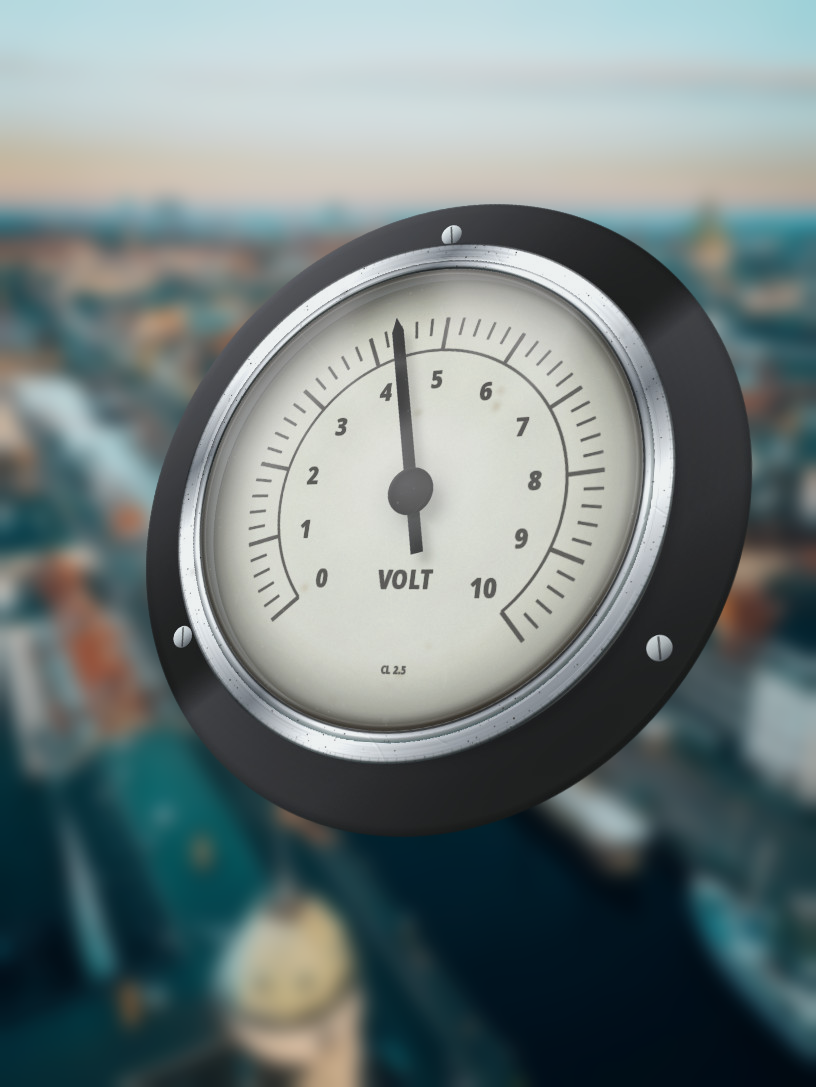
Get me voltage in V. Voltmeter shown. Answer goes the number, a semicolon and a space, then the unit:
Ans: 4.4; V
